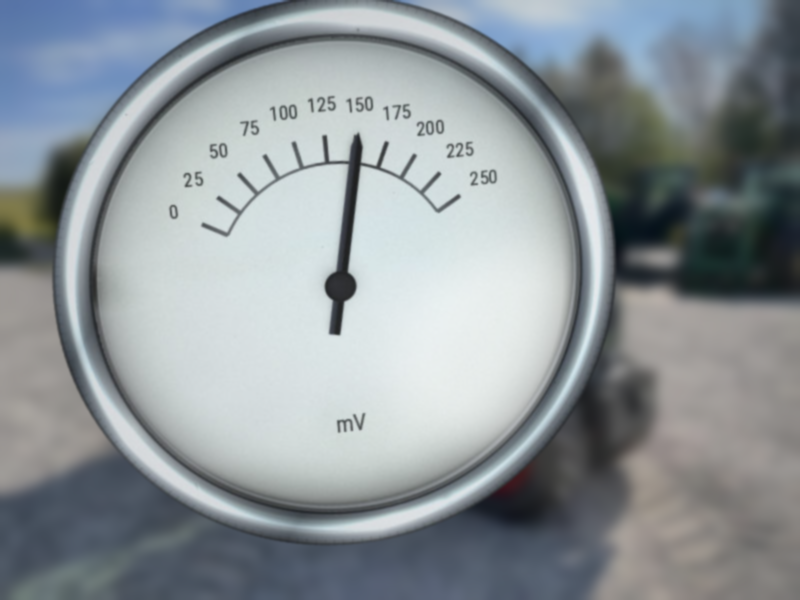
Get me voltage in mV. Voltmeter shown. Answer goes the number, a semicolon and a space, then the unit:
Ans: 150; mV
